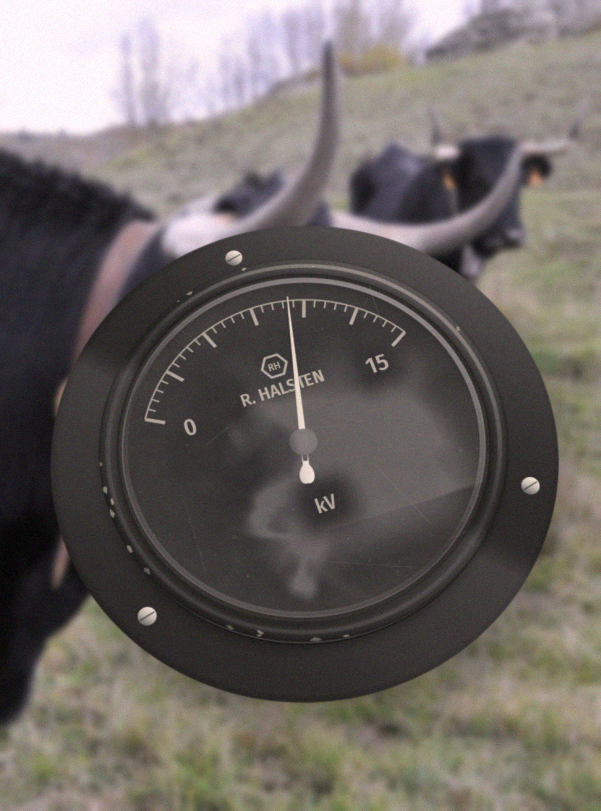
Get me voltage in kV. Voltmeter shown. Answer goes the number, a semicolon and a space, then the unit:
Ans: 9.25; kV
